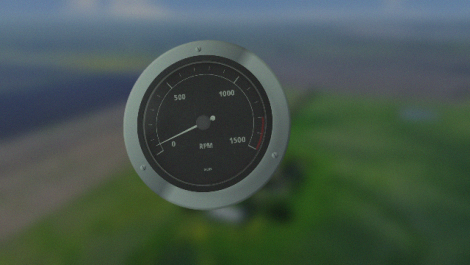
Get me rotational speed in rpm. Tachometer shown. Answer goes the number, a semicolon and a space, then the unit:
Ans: 50; rpm
